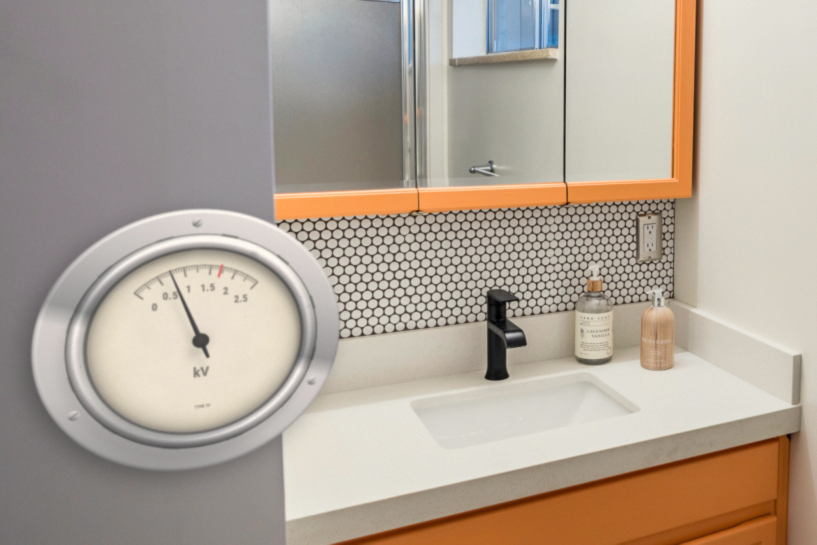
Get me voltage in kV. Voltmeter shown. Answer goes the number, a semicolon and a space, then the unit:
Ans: 0.75; kV
